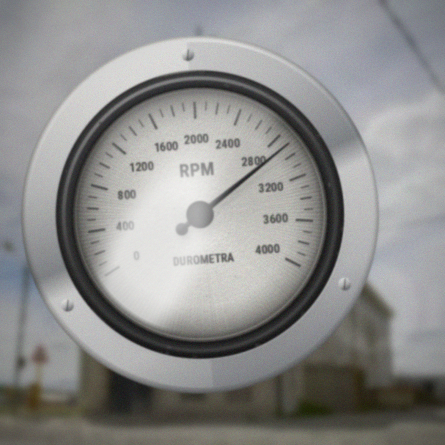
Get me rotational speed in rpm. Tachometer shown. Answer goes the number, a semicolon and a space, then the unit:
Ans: 2900; rpm
